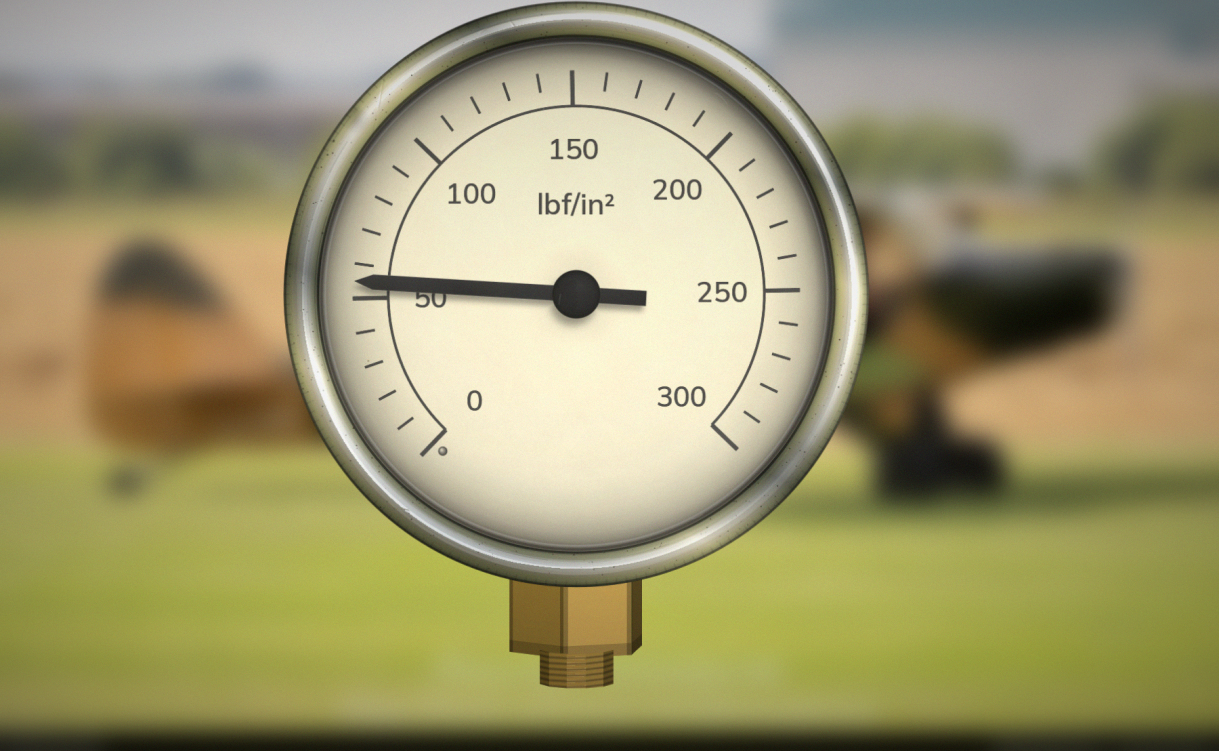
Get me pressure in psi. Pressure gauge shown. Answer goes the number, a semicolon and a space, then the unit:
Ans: 55; psi
